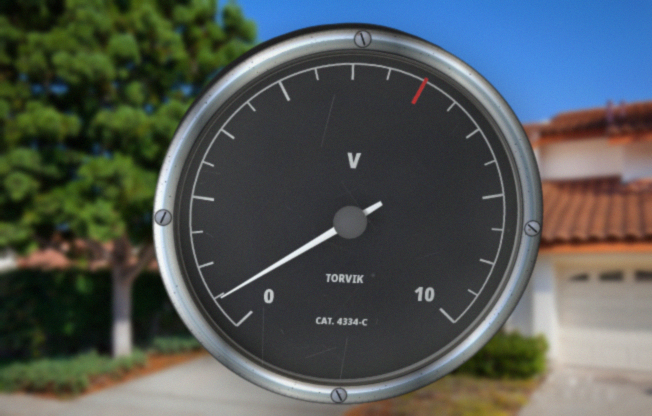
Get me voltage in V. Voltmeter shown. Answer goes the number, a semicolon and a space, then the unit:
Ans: 0.5; V
